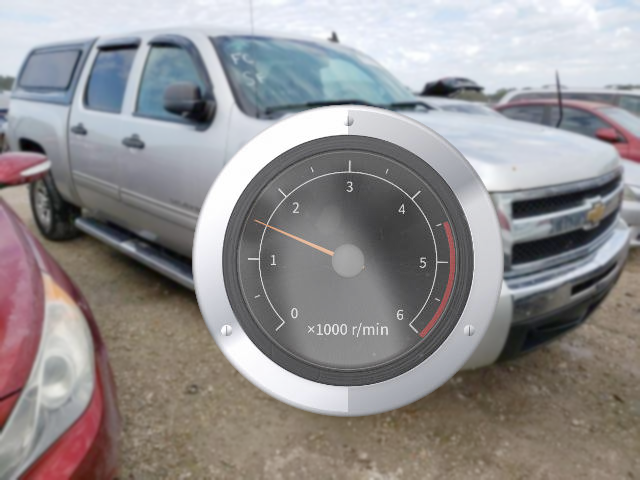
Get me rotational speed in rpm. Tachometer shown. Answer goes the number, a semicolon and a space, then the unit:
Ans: 1500; rpm
